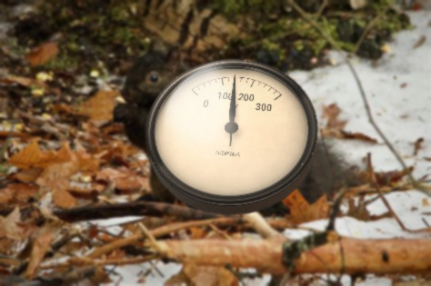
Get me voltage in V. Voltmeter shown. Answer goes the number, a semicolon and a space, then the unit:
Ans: 140; V
